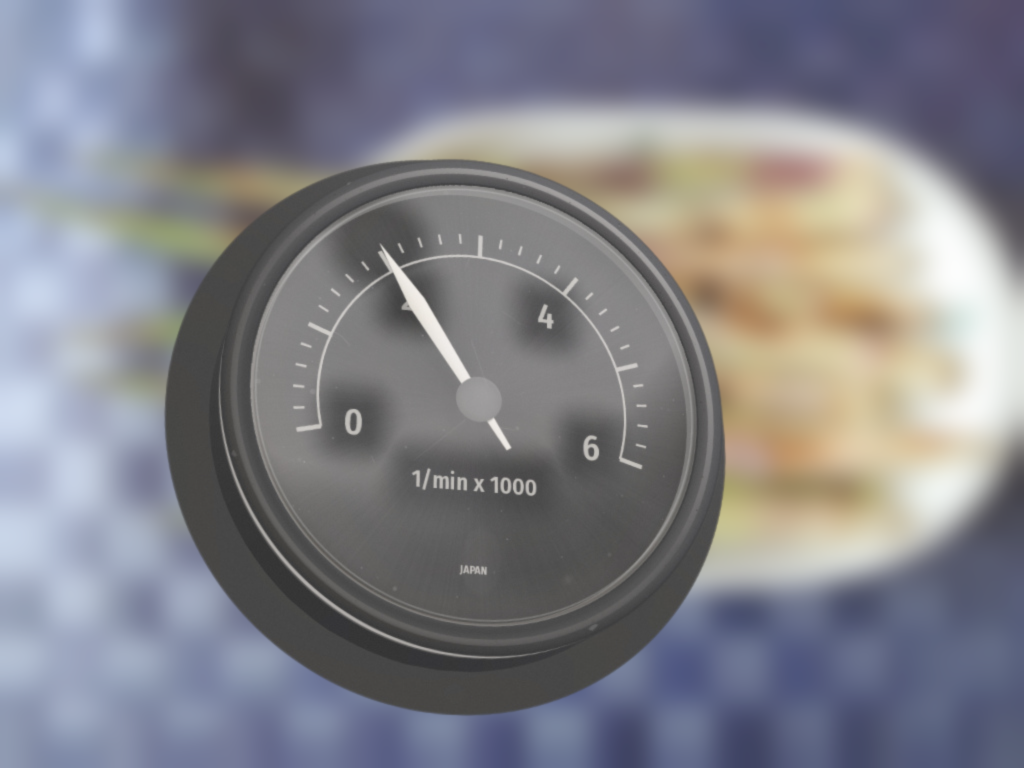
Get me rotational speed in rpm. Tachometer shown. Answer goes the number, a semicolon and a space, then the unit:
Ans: 2000; rpm
